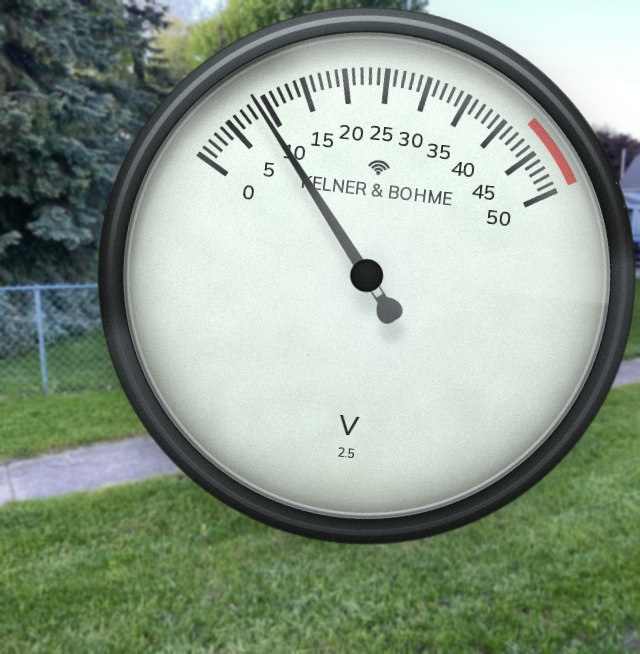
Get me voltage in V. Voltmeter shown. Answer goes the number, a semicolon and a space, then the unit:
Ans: 9; V
